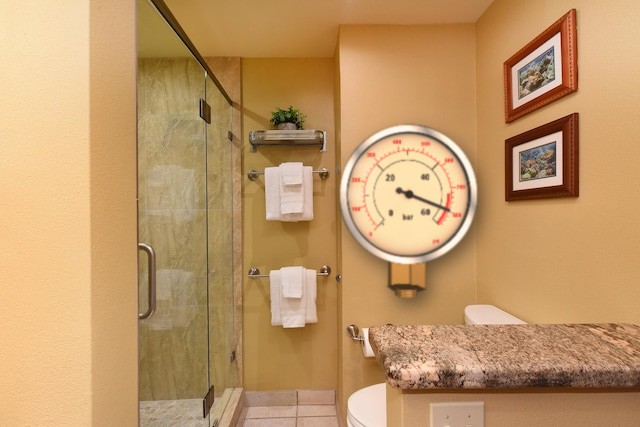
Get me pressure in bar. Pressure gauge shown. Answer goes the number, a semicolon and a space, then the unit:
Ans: 55; bar
